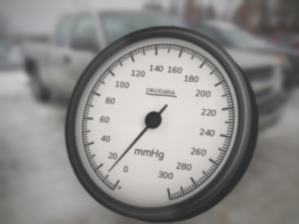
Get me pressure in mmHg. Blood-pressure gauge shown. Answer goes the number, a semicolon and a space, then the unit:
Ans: 10; mmHg
